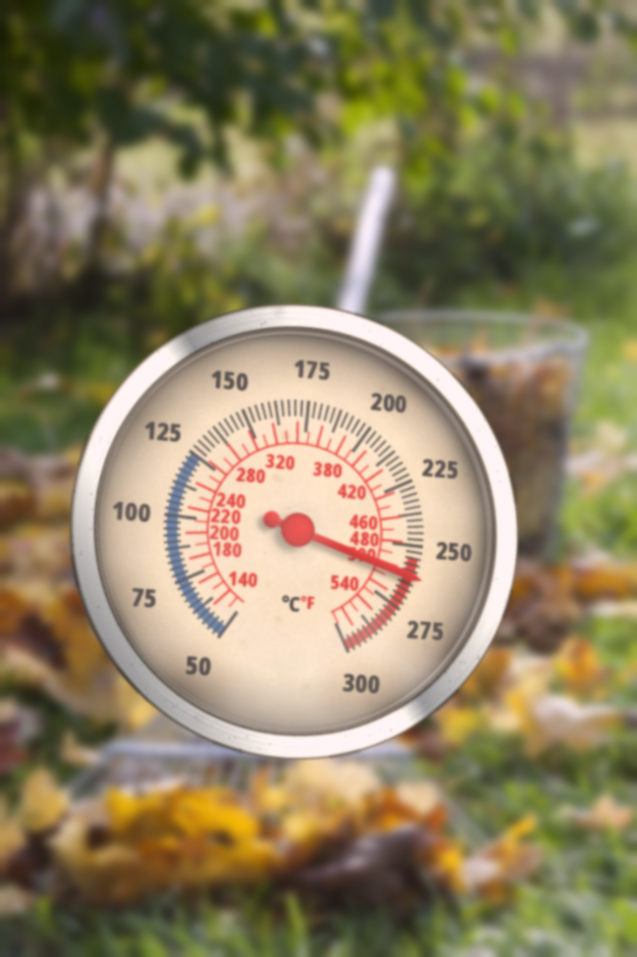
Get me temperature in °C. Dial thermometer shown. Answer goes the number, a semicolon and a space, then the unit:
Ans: 262.5; °C
